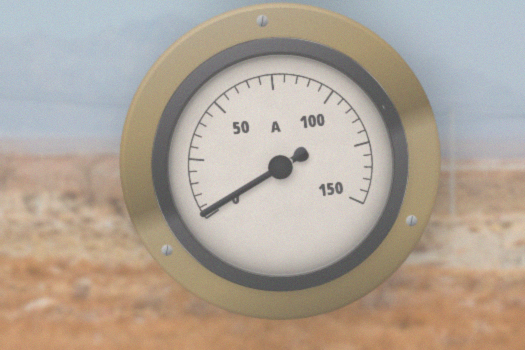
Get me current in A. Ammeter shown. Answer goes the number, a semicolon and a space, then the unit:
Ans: 2.5; A
